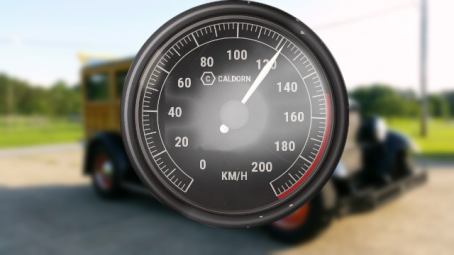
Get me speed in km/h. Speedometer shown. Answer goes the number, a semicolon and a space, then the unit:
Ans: 122; km/h
